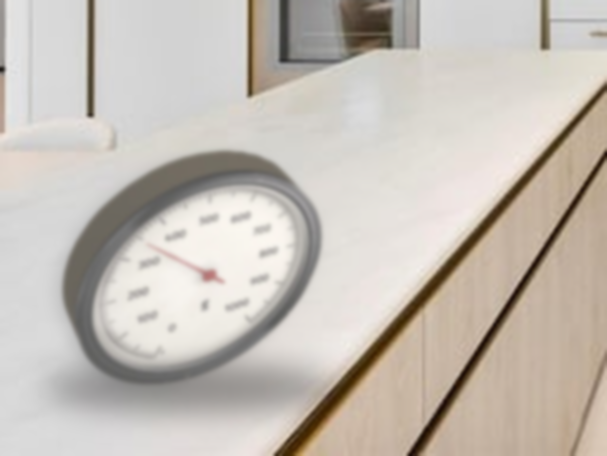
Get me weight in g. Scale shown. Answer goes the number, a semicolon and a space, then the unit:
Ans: 350; g
